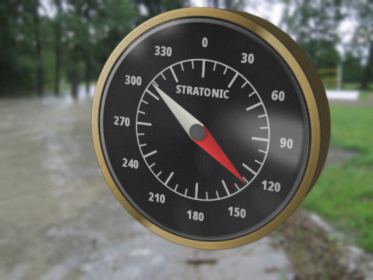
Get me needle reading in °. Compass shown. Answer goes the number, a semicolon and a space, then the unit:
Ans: 130; °
